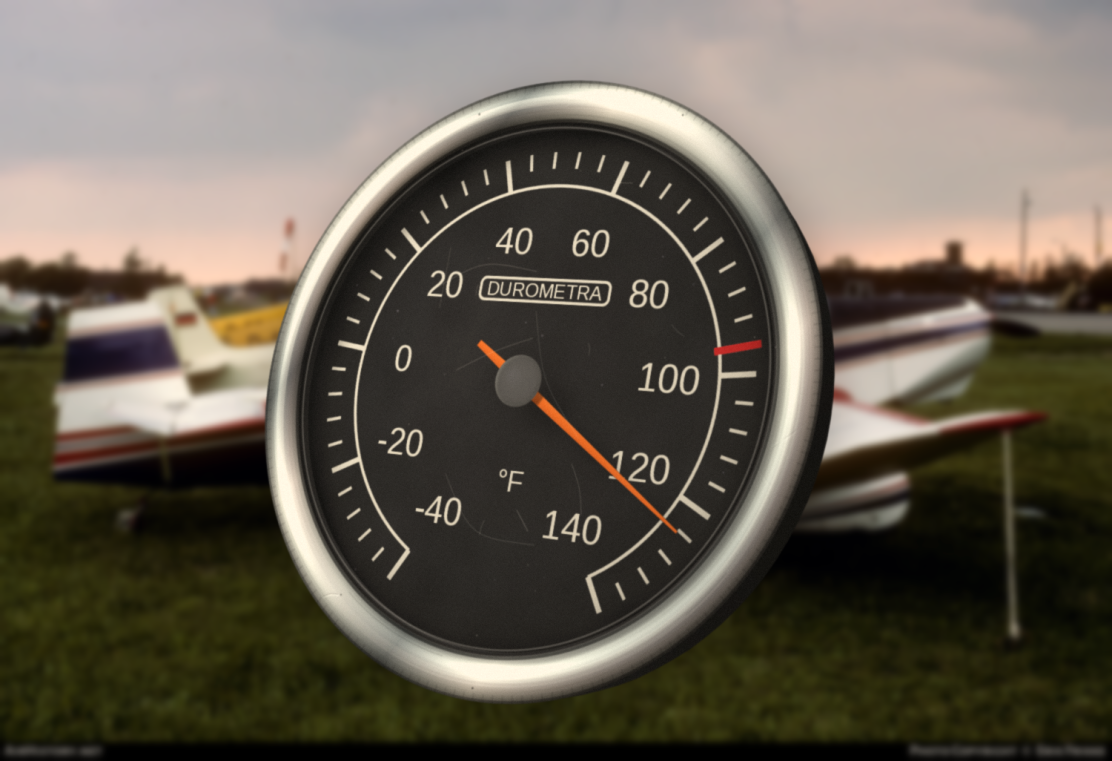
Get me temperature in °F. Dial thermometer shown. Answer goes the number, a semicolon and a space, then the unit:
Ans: 124; °F
